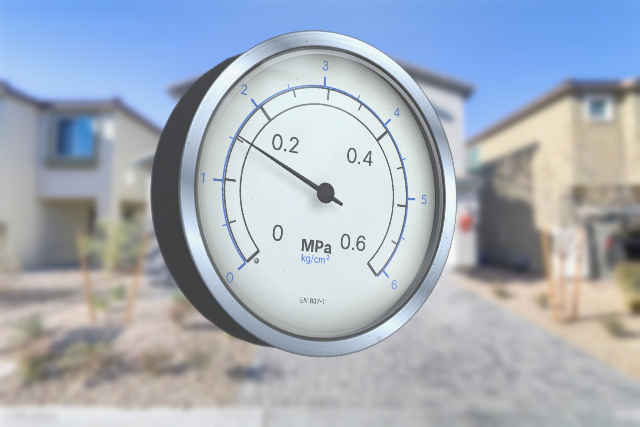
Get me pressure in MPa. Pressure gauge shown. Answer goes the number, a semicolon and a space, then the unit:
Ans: 0.15; MPa
